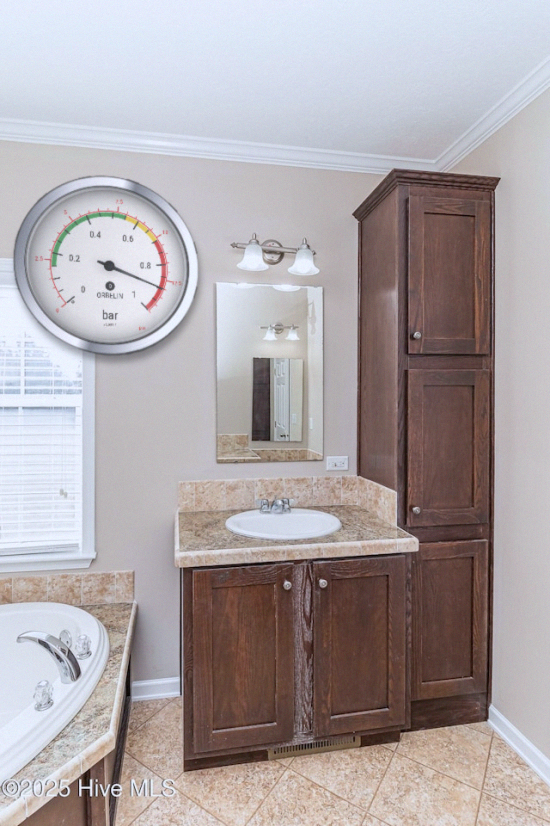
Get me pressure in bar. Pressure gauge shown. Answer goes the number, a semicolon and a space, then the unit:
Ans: 0.9; bar
